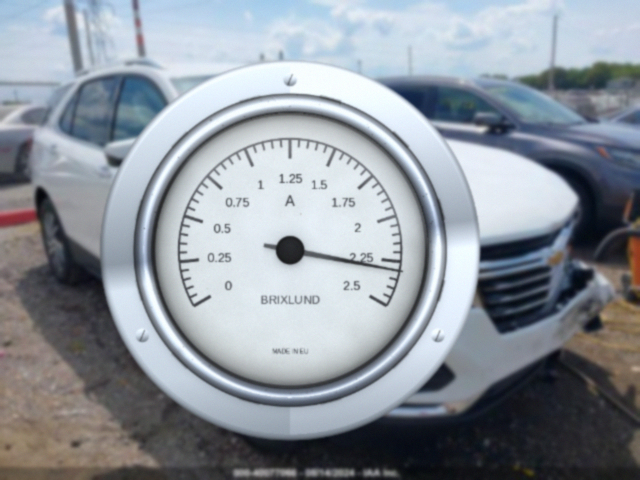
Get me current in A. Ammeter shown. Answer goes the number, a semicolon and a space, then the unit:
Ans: 2.3; A
